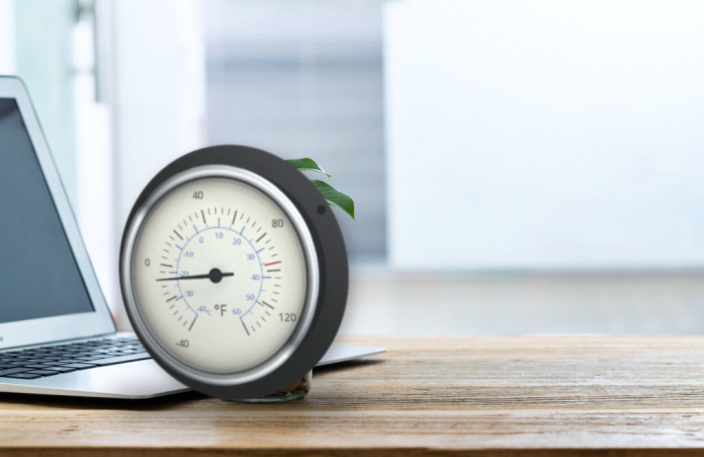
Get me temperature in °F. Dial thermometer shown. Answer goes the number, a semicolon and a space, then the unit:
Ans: -8; °F
